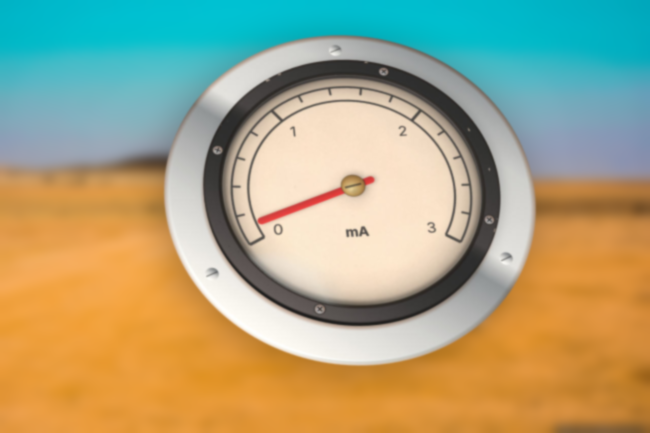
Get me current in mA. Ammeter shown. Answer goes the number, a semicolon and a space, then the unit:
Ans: 0.1; mA
